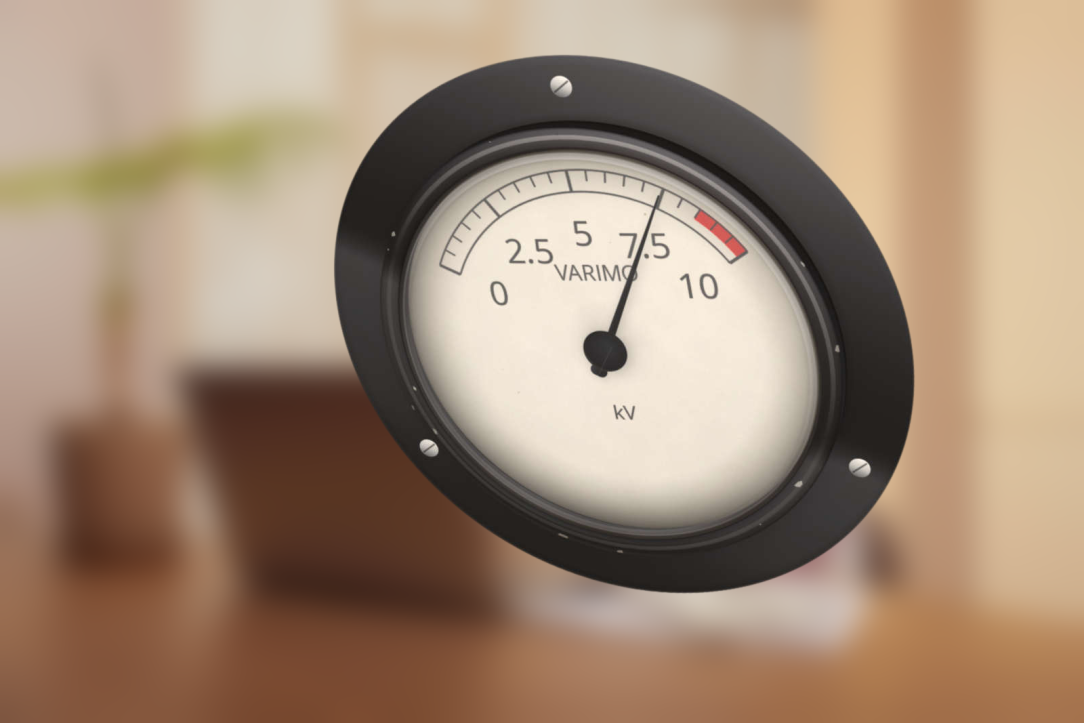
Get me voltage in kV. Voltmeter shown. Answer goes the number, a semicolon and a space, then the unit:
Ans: 7.5; kV
